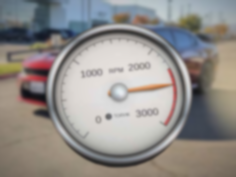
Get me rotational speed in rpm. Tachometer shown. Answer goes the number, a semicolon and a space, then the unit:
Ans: 2500; rpm
